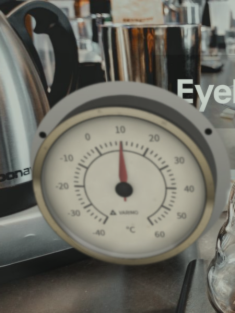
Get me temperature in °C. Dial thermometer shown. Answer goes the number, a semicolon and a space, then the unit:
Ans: 10; °C
